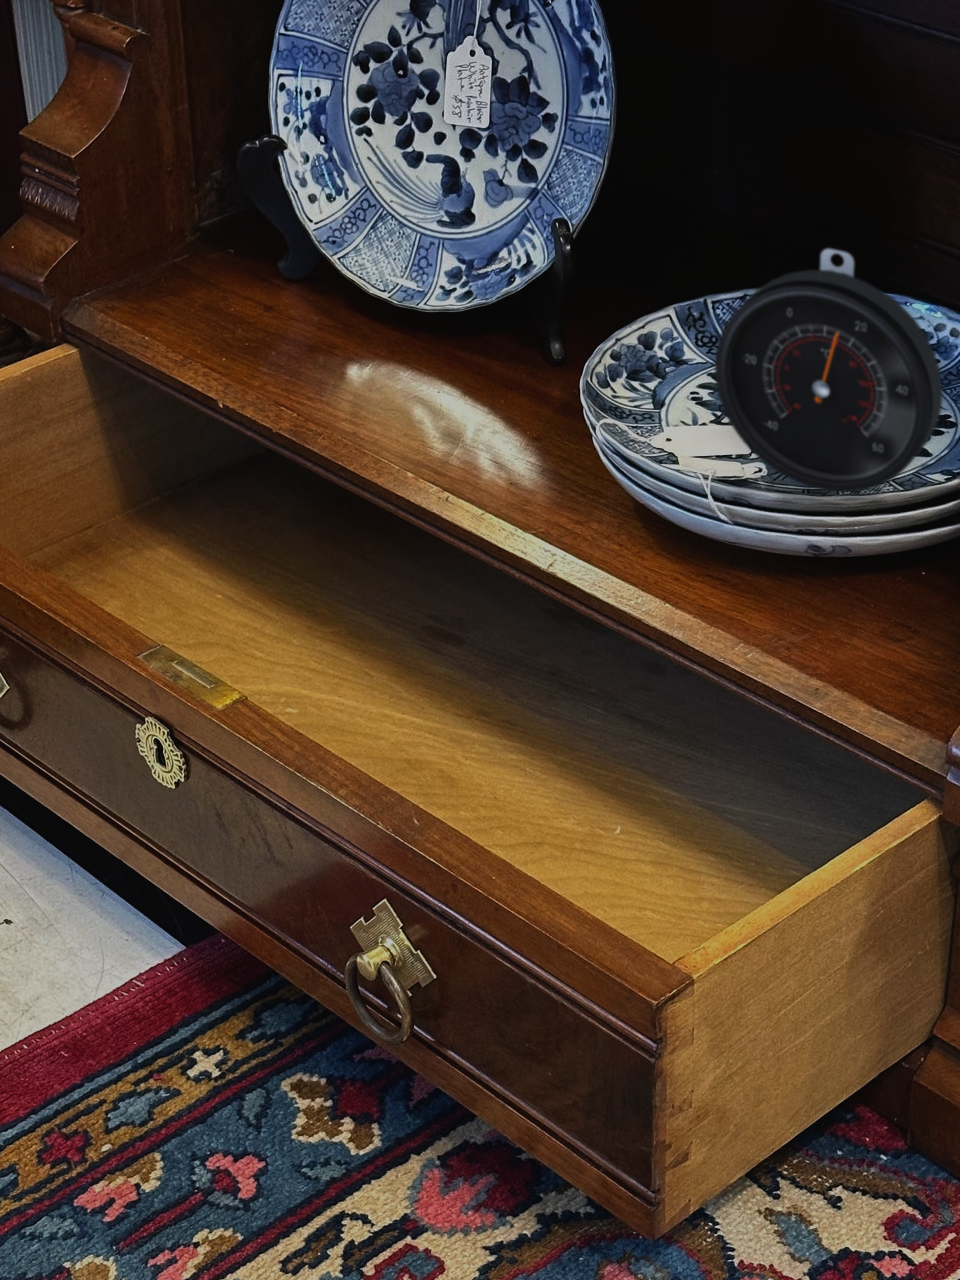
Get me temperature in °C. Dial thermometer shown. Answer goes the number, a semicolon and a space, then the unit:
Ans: 15; °C
